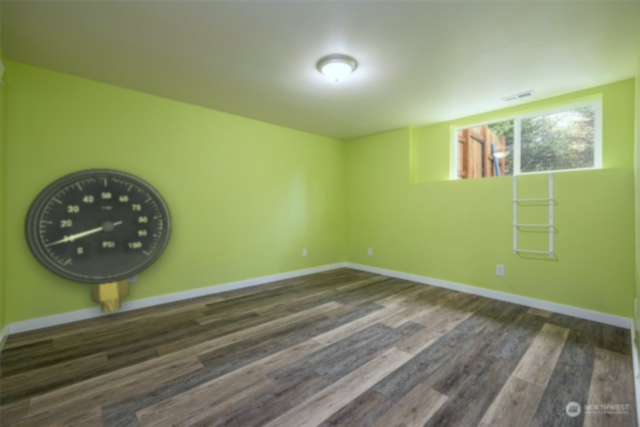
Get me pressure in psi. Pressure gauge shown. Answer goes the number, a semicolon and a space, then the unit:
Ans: 10; psi
